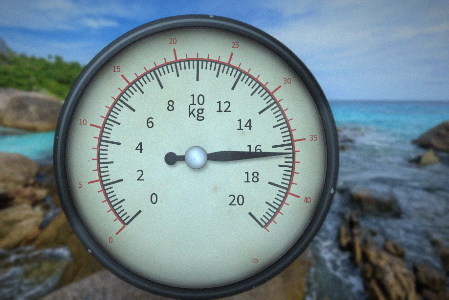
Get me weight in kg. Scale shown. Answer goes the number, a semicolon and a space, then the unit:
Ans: 16.4; kg
